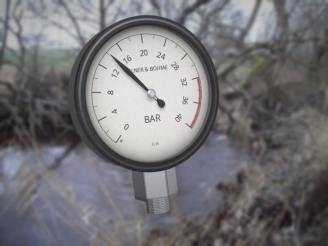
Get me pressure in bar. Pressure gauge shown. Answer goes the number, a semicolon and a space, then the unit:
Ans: 14; bar
